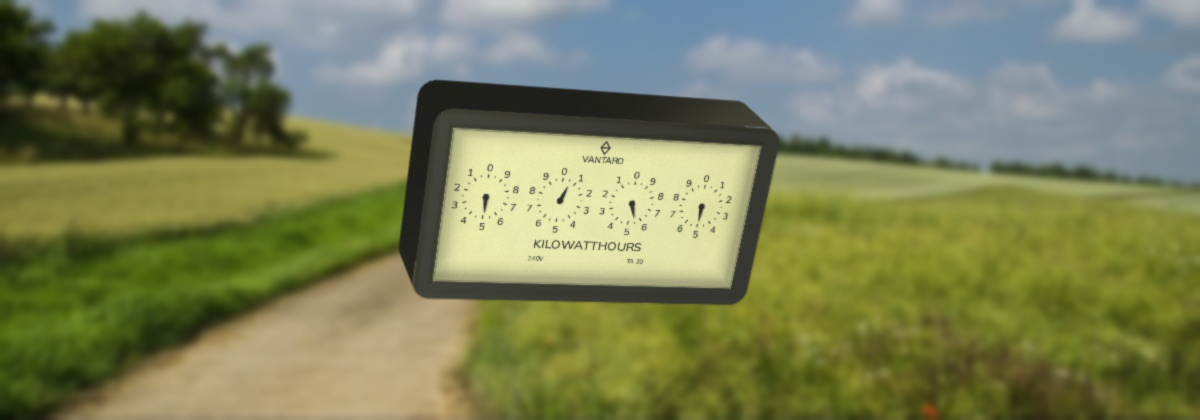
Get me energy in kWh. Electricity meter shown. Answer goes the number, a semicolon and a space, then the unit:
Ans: 5055; kWh
